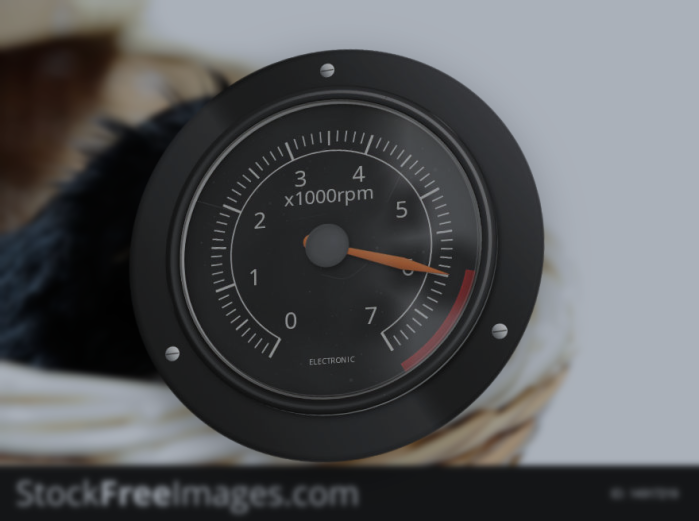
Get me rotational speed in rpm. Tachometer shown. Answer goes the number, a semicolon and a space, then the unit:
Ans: 6000; rpm
